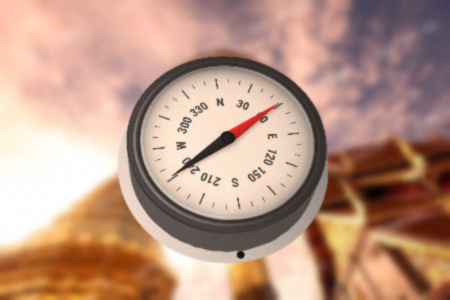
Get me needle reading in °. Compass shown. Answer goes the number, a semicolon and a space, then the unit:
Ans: 60; °
